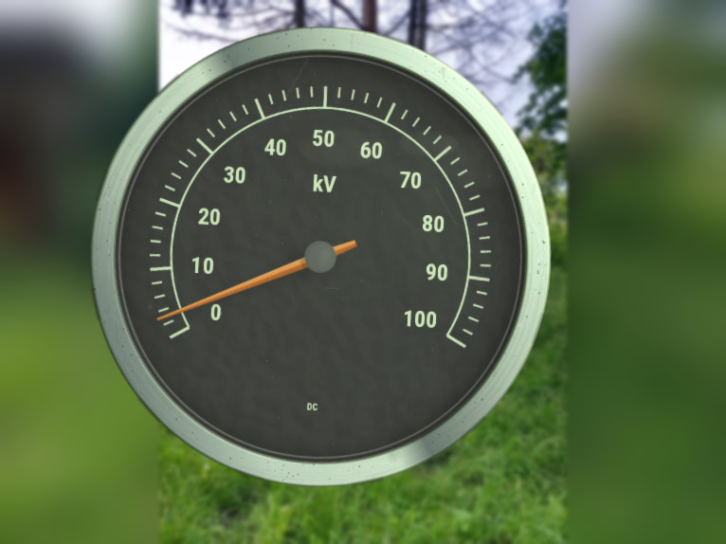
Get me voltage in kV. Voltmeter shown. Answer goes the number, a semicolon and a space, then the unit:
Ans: 3; kV
